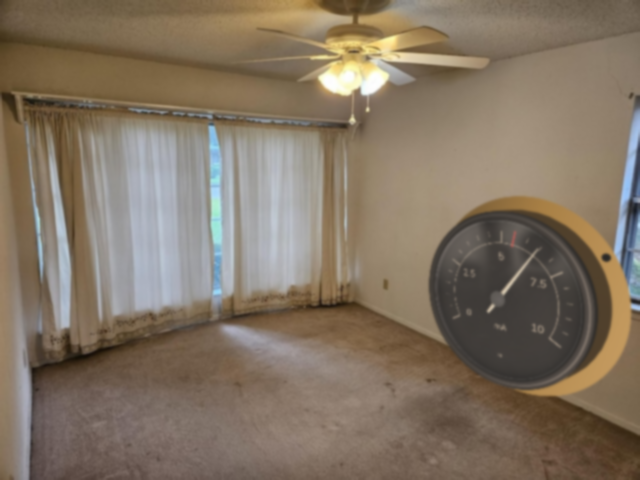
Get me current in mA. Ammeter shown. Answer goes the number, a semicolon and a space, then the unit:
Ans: 6.5; mA
